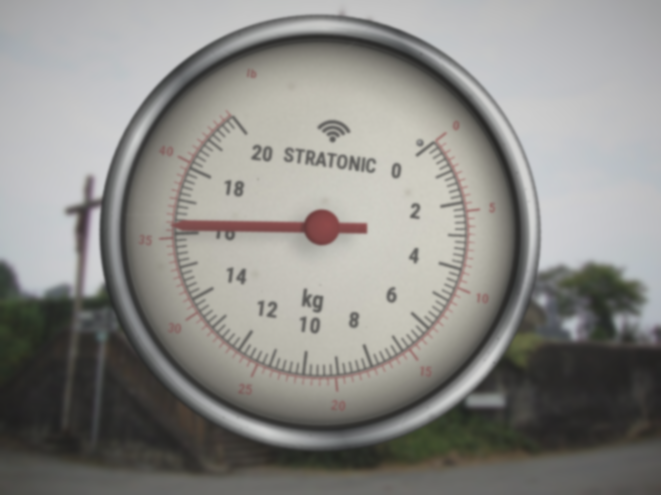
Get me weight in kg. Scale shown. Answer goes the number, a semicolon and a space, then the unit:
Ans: 16.2; kg
